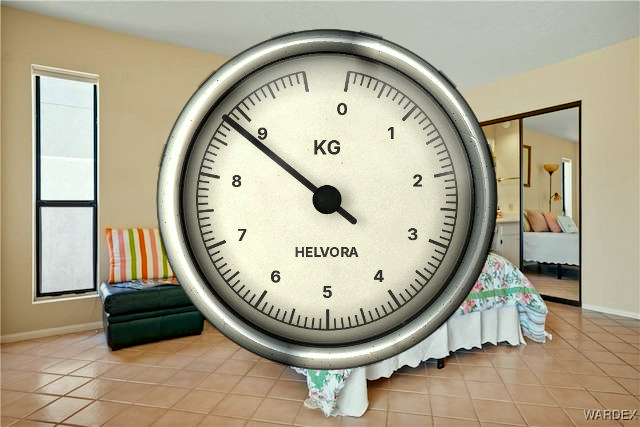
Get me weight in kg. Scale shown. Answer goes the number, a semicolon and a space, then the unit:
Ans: 8.8; kg
